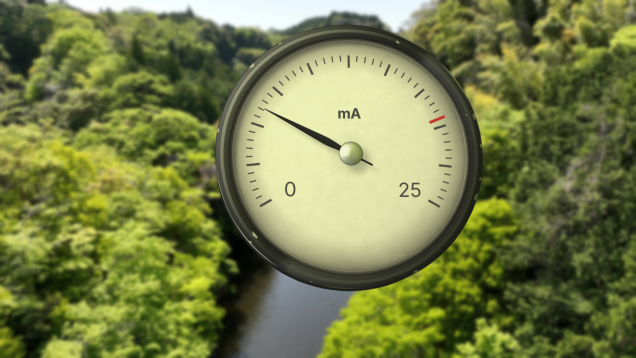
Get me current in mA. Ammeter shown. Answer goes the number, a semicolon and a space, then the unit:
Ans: 6; mA
